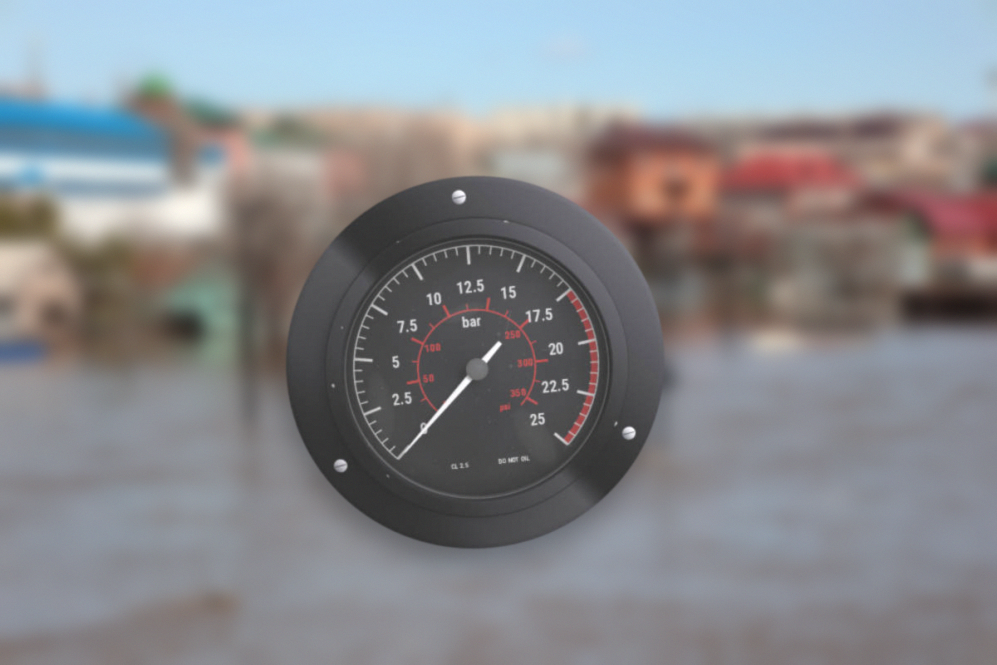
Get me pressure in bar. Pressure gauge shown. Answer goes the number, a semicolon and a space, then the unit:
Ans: 0; bar
